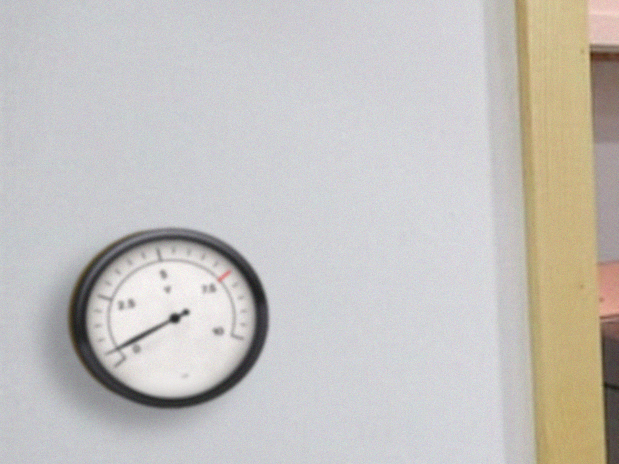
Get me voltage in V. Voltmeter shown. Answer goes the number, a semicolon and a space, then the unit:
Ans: 0.5; V
